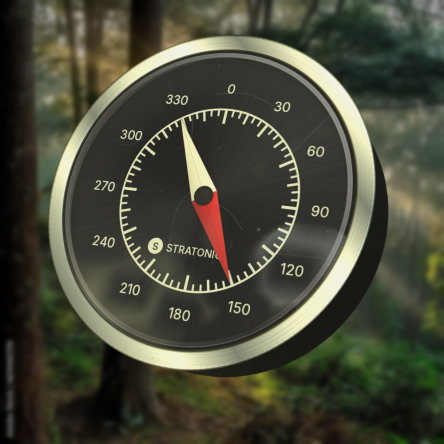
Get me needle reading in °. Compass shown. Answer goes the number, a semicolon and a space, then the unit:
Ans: 150; °
